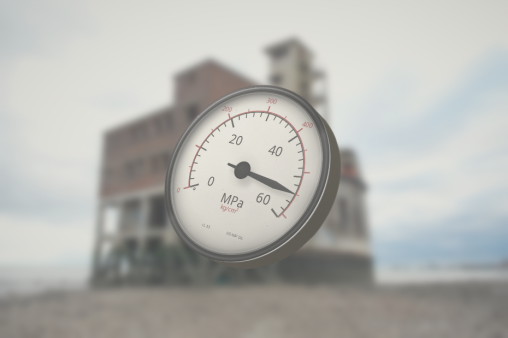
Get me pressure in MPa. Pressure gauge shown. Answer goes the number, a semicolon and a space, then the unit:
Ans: 54; MPa
